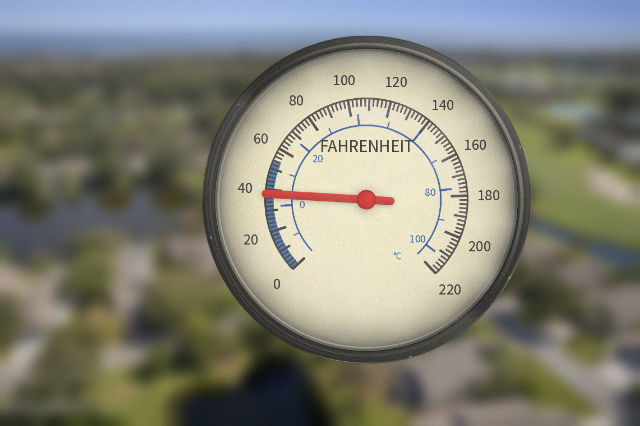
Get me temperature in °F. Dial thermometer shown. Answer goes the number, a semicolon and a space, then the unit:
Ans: 38; °F
